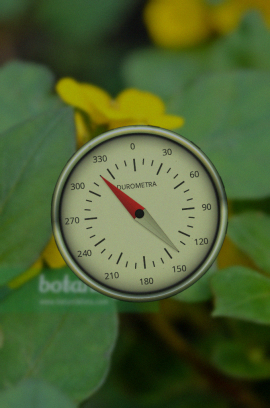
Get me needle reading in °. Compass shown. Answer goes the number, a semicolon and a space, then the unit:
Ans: 320; °
